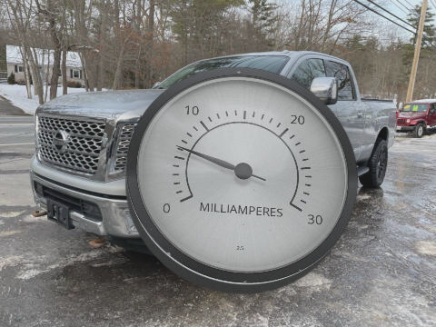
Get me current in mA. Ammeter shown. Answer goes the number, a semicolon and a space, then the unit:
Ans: 6; mA
